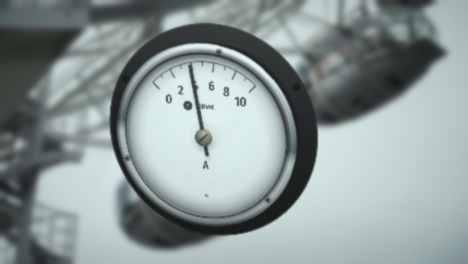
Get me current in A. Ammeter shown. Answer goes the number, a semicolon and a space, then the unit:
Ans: 4; A
